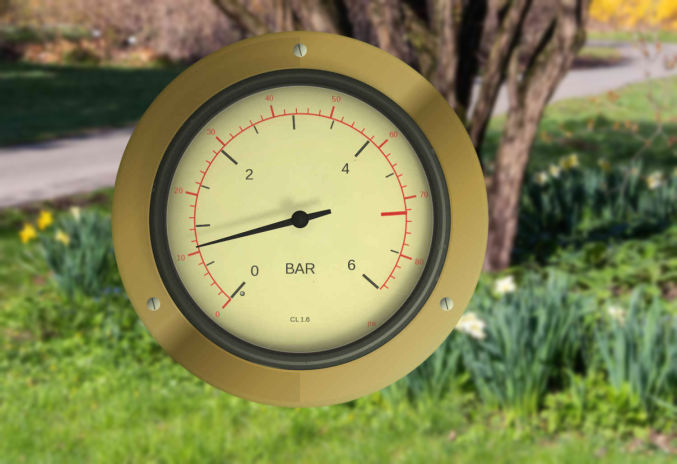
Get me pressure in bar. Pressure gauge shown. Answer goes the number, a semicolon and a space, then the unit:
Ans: 0.75; bar
